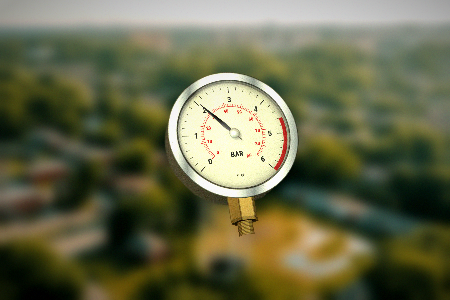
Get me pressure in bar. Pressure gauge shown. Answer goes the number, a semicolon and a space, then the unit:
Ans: 2; bar
